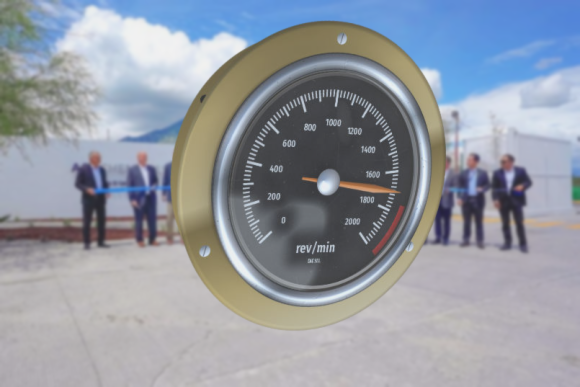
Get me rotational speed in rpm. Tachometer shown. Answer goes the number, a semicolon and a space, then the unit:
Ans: 1700; rpm
